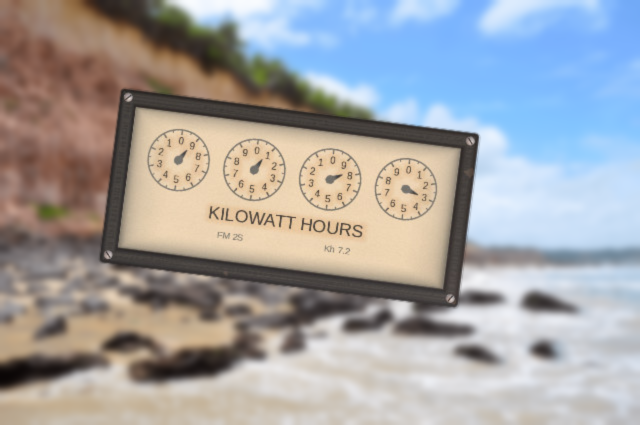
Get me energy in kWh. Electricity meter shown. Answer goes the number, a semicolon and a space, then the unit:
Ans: 9083; kWh
